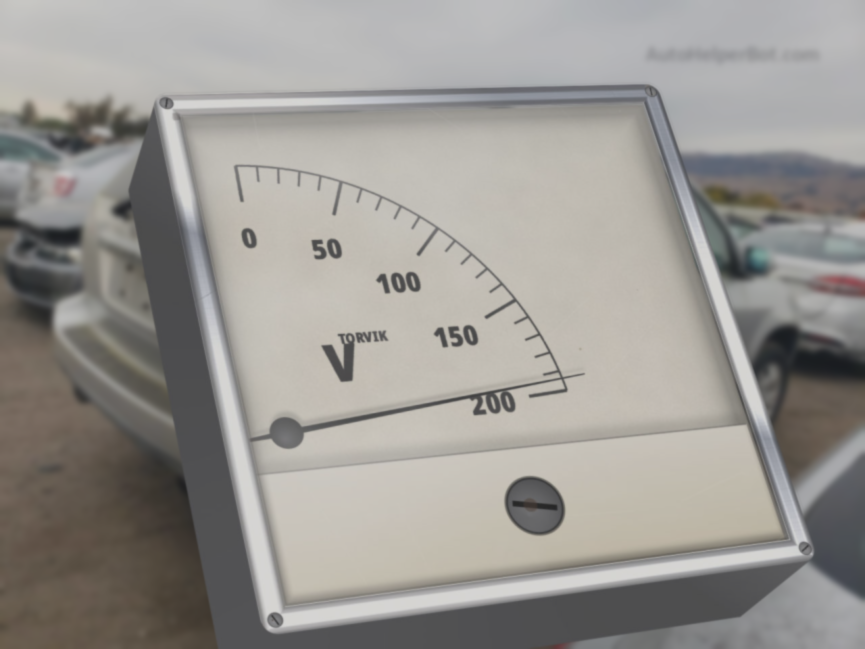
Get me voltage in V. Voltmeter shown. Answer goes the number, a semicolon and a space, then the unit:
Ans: 195; V
